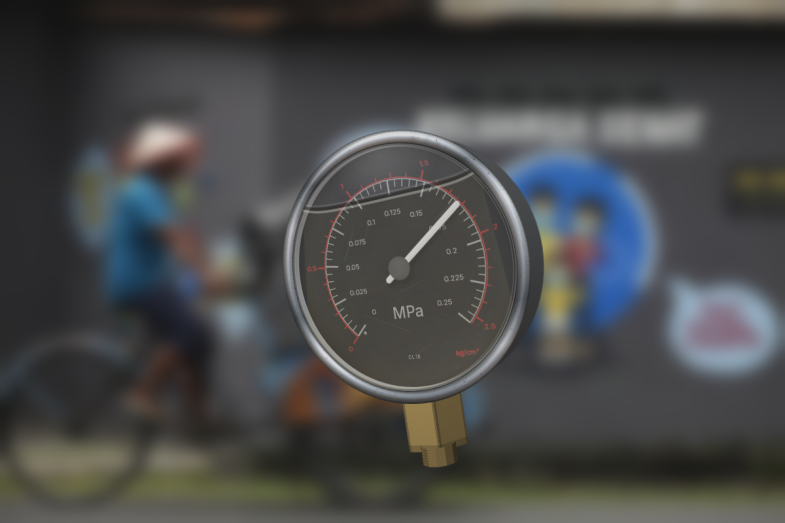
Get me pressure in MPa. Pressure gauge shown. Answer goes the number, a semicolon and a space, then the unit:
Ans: 0.175; MPa
